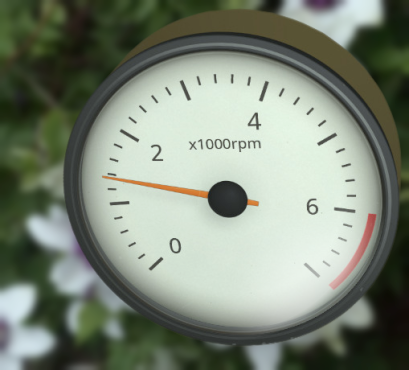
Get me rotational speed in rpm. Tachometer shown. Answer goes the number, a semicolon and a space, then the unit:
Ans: 1400; rpm
